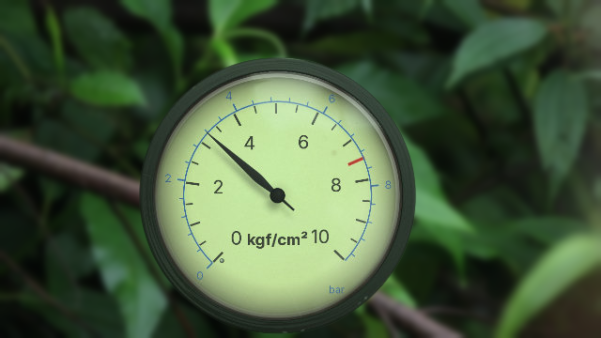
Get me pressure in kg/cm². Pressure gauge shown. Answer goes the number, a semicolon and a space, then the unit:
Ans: 3.25; kg/cm²
